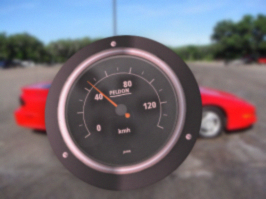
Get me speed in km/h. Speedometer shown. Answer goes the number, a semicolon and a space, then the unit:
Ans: 45; km/h
